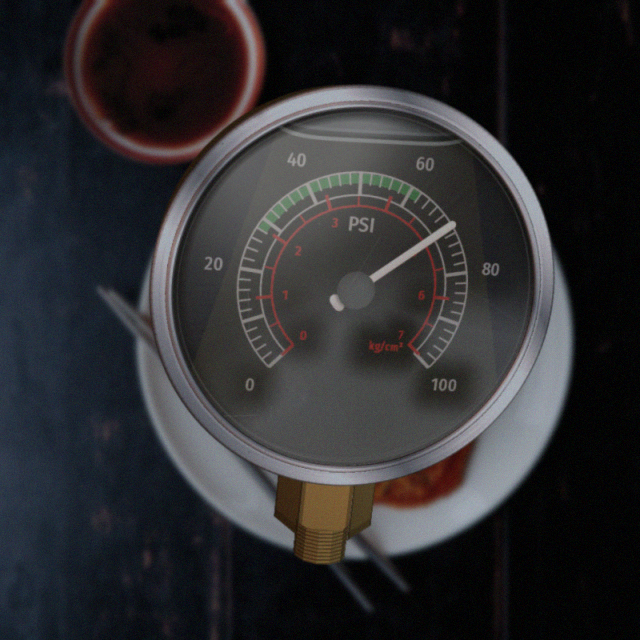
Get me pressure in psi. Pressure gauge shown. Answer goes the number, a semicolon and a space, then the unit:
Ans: 70; psi
